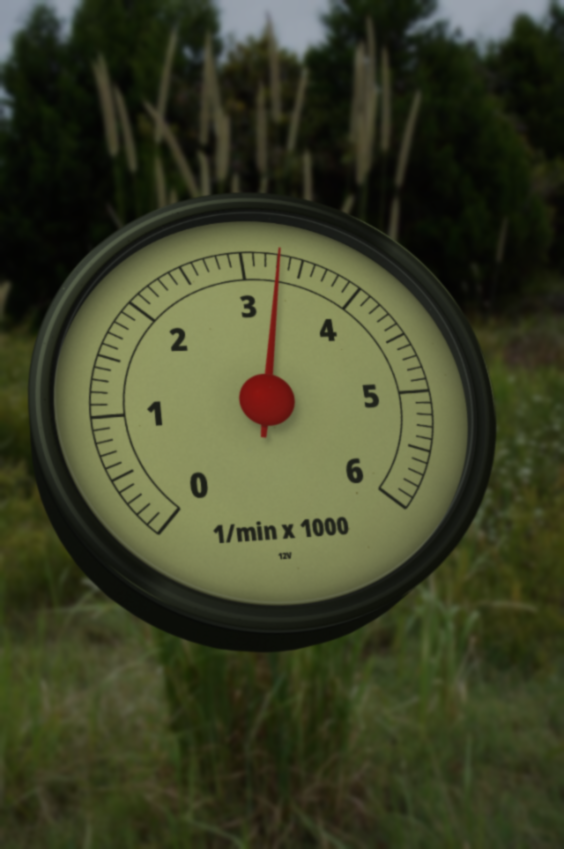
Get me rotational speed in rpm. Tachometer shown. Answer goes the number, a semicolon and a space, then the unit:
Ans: 3300; rpm
